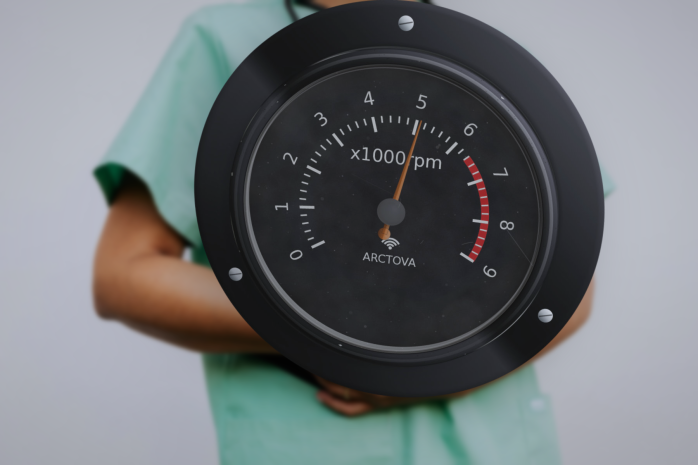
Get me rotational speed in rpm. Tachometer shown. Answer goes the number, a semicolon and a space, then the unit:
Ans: 5100; rpm
